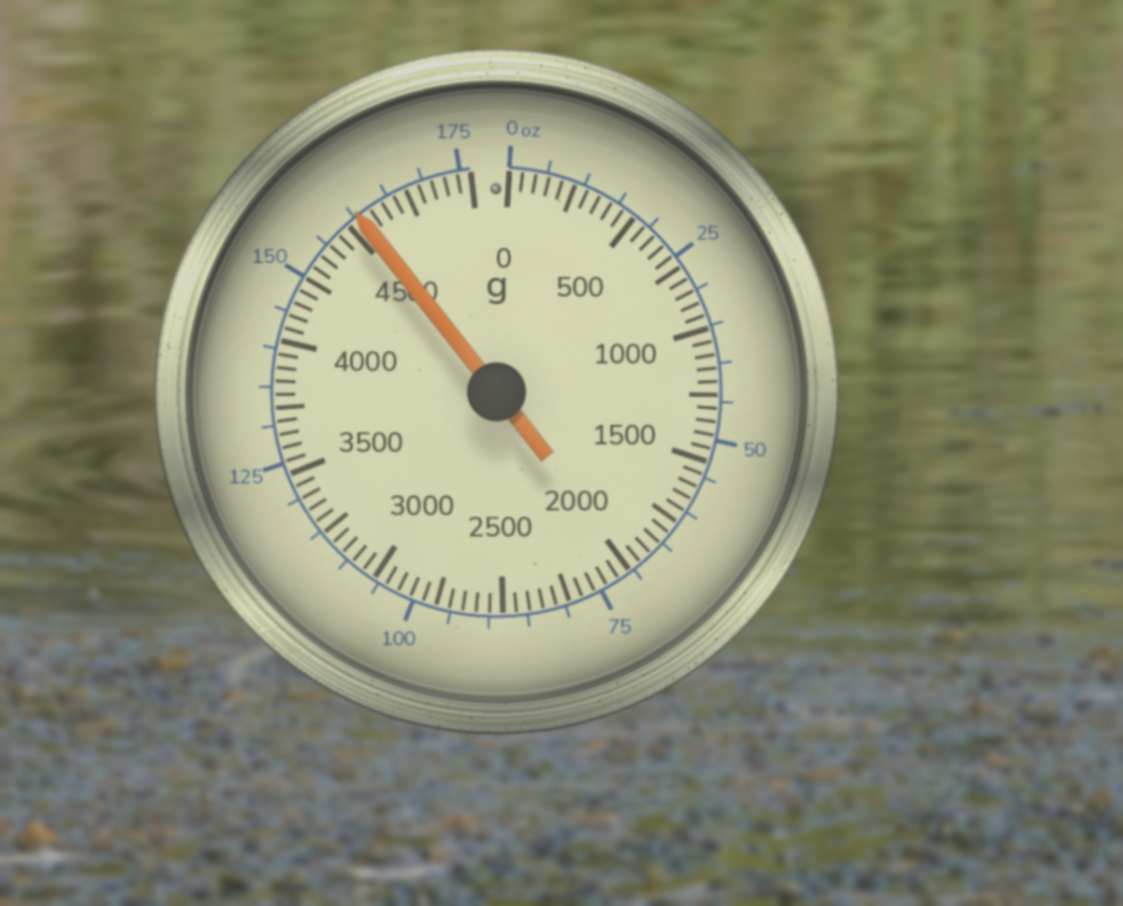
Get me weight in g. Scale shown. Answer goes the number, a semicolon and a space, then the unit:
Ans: 4550; g
